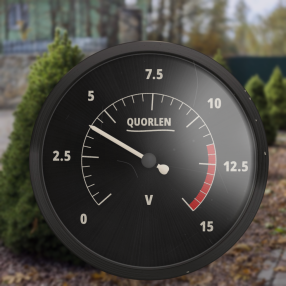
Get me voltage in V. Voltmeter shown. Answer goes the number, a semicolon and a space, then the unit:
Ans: 4; V
